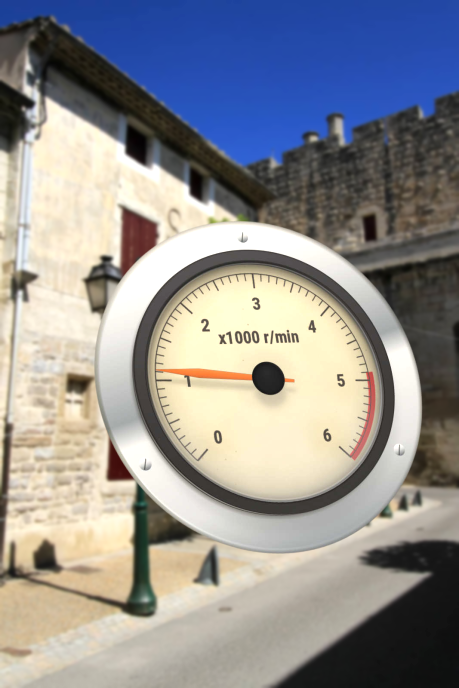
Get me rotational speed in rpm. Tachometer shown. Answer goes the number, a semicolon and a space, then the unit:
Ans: 1100; rpm
